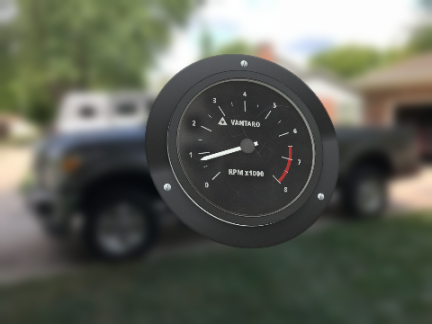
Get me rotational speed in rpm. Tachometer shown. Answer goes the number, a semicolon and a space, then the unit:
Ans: 750; rpm
